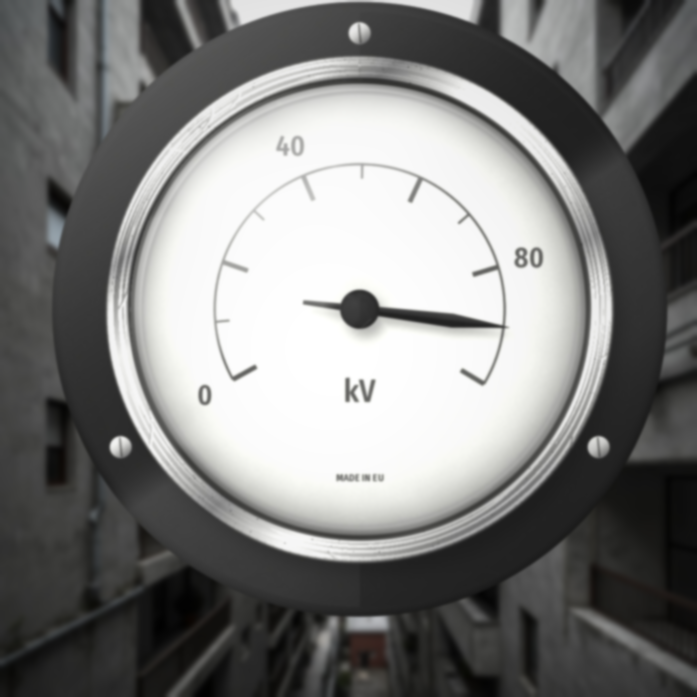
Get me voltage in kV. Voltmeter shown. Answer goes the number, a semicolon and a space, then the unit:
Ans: 90; kV
